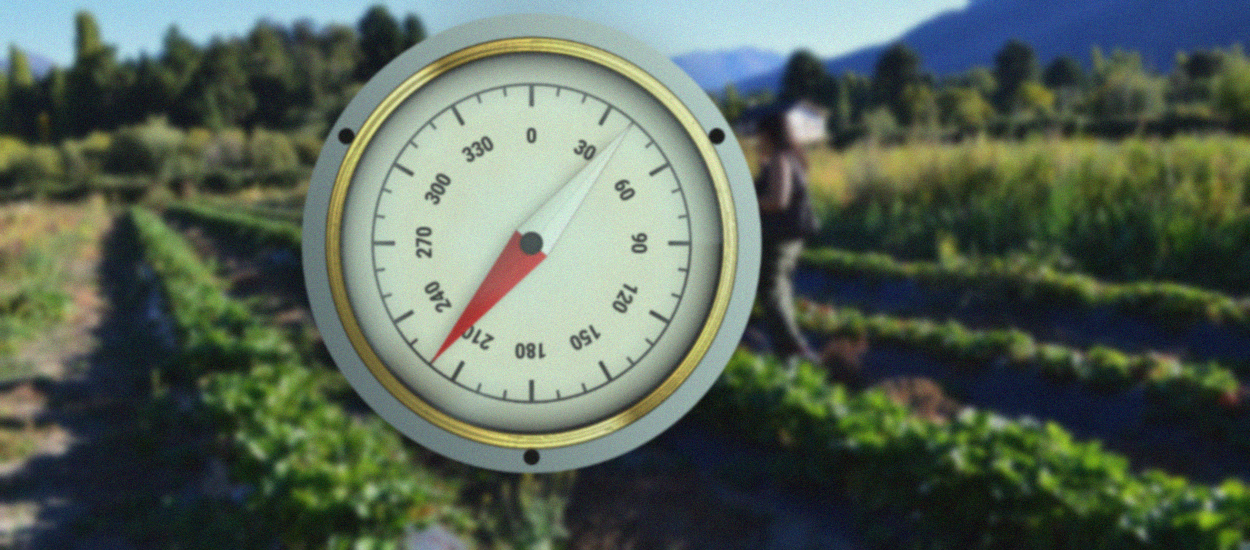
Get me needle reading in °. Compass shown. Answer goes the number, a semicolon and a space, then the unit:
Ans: 220; °
